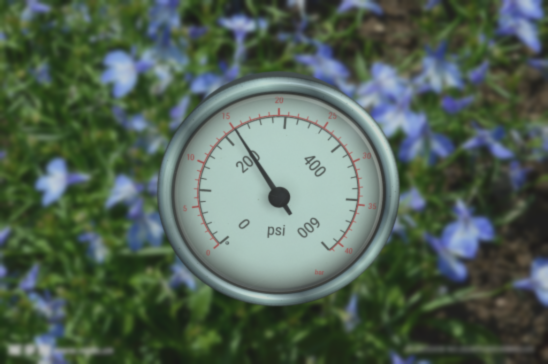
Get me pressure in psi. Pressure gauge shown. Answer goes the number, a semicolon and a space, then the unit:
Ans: 220; psi
